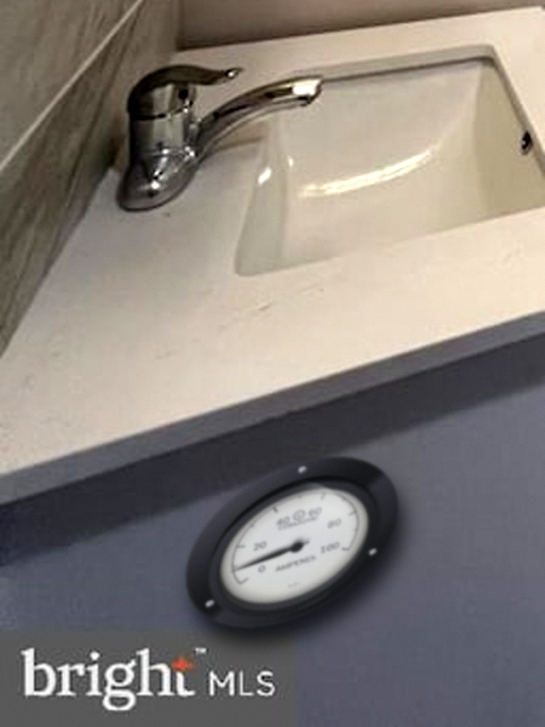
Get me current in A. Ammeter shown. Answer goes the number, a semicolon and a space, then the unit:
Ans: 10; A
